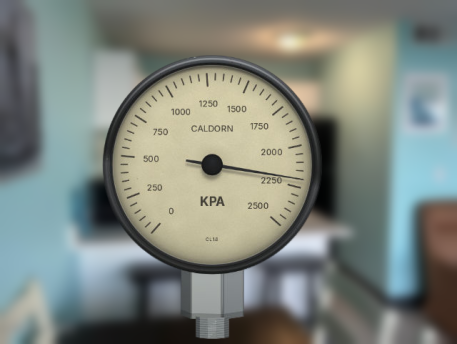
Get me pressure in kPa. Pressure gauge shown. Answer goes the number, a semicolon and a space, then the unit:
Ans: 2200; kPa
